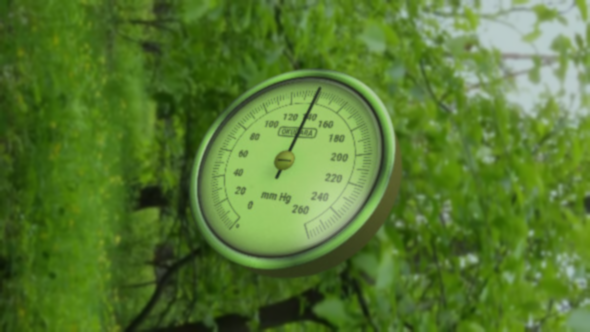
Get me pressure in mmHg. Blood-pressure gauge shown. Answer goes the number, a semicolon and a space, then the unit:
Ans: 140; mmHg
